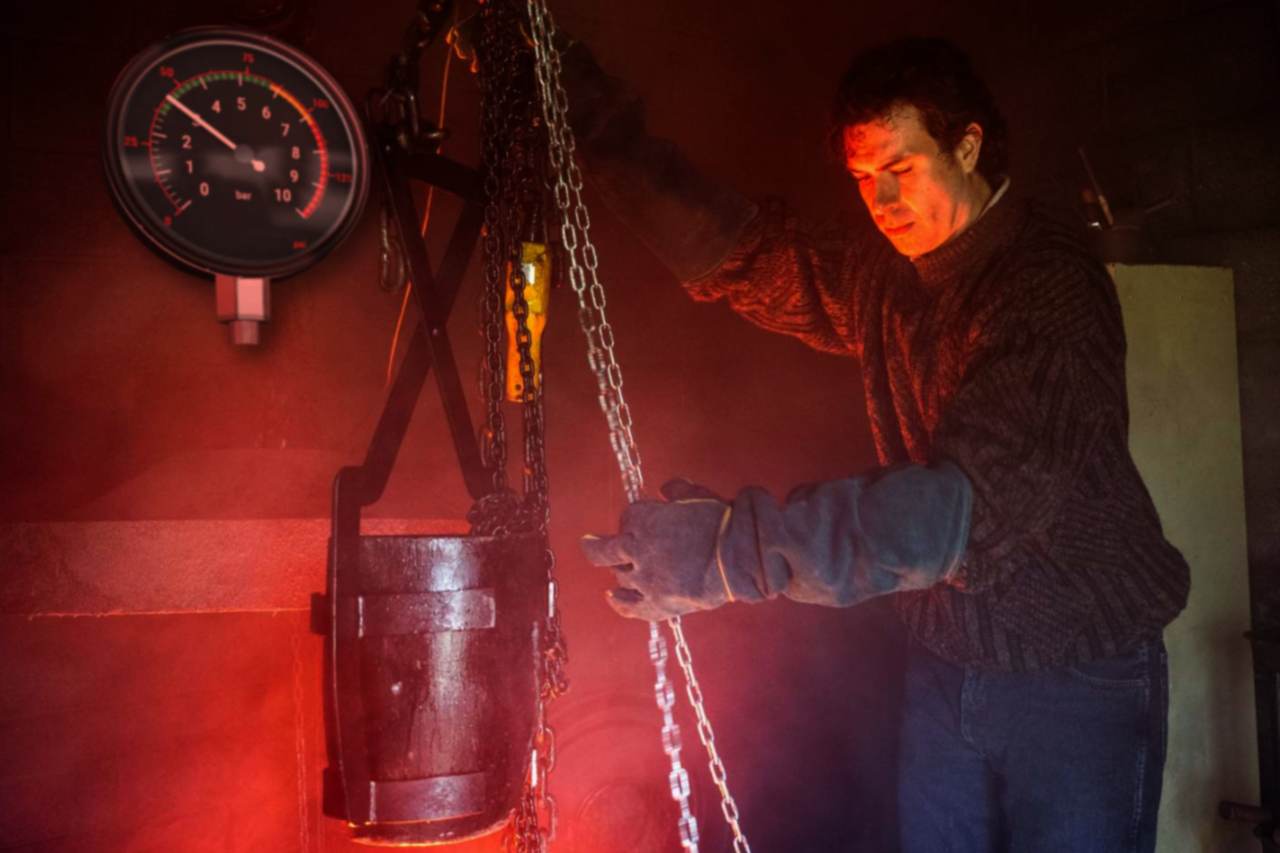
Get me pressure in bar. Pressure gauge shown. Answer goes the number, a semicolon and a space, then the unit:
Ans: 3; bar
